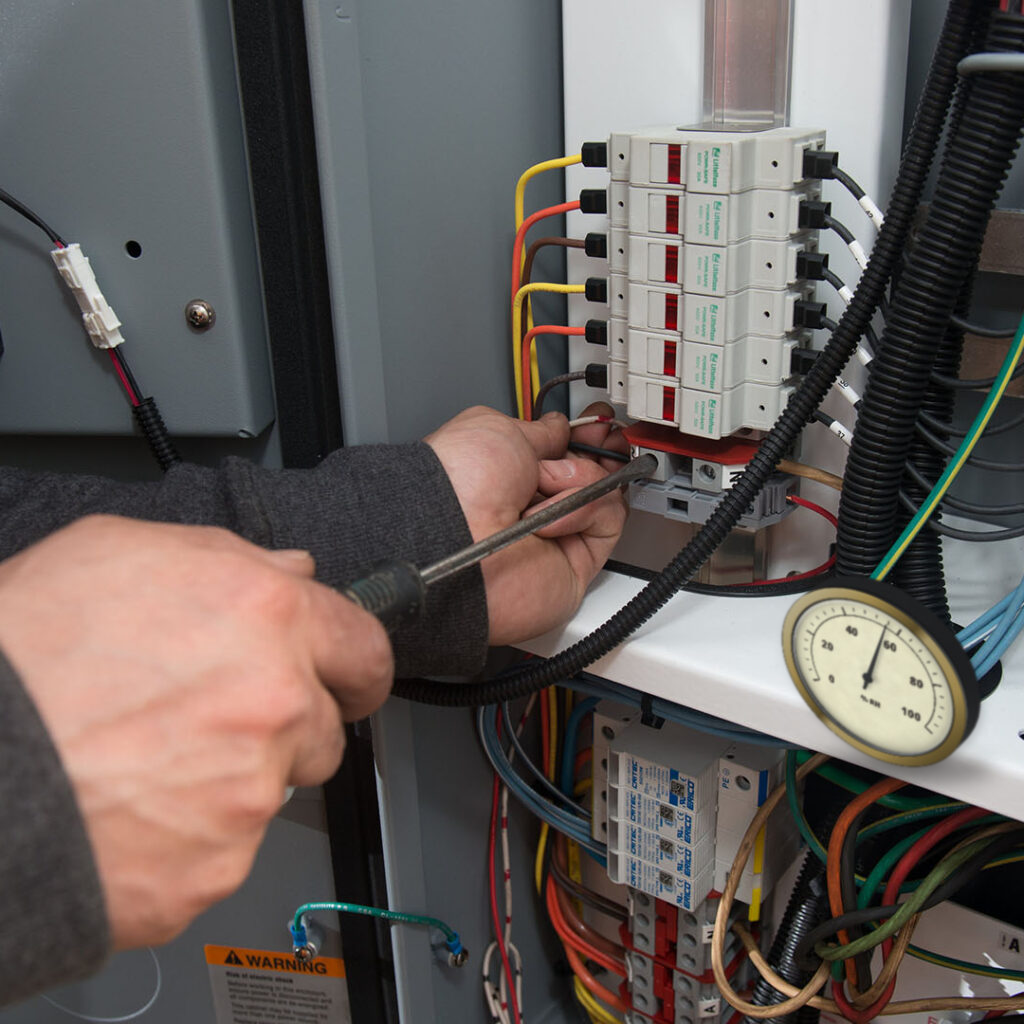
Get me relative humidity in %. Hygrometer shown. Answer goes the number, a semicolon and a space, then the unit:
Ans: 56; %
